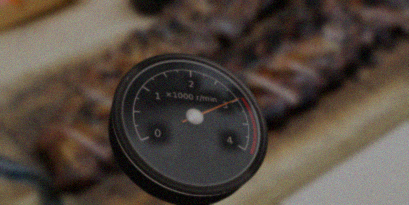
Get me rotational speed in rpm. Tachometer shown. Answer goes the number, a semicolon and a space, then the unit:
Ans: 3000; rpm
